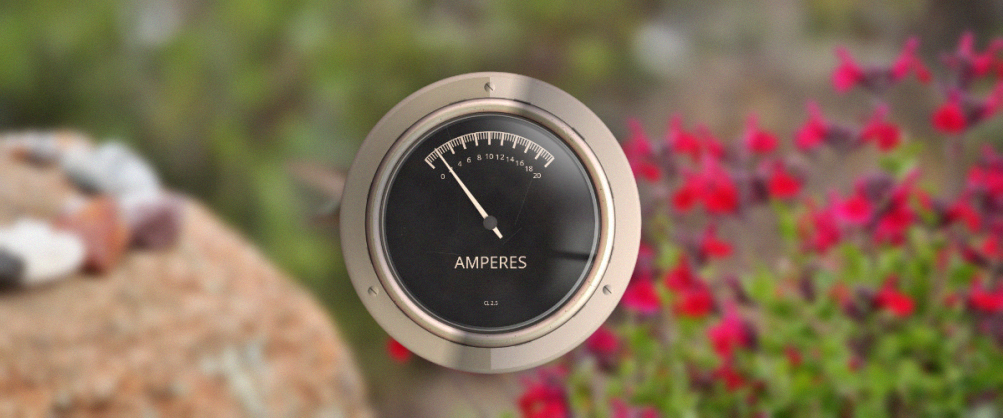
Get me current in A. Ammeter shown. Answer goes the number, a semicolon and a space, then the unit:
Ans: 2; A
